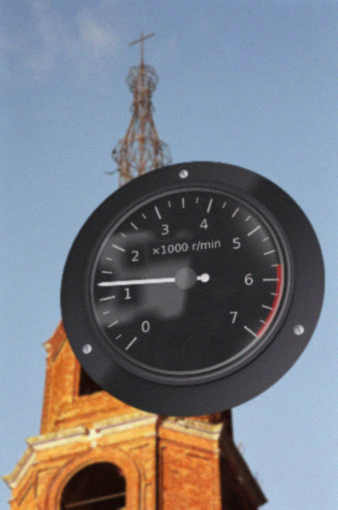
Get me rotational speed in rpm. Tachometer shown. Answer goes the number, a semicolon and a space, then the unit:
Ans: 1250; rpm
